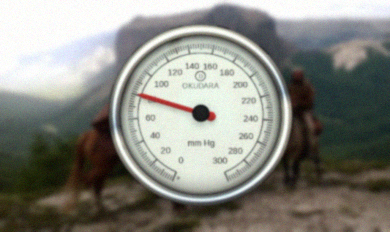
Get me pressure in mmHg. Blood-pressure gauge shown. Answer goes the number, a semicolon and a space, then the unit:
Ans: 80; mmHg
